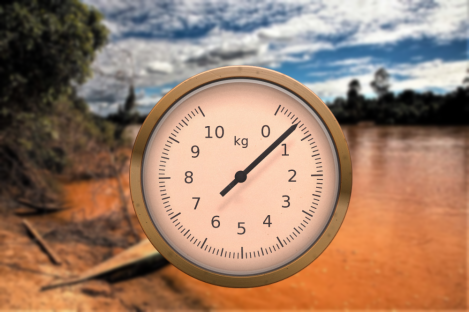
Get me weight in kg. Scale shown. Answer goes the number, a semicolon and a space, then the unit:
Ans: 0.6; kg
